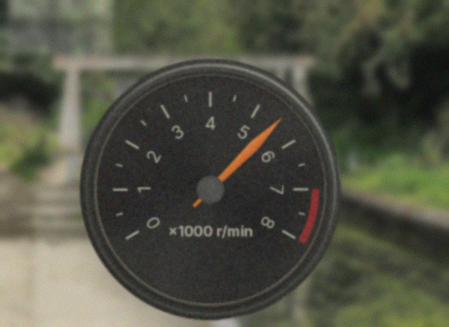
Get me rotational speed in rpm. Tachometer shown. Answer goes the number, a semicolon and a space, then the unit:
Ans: 5500; rpm
